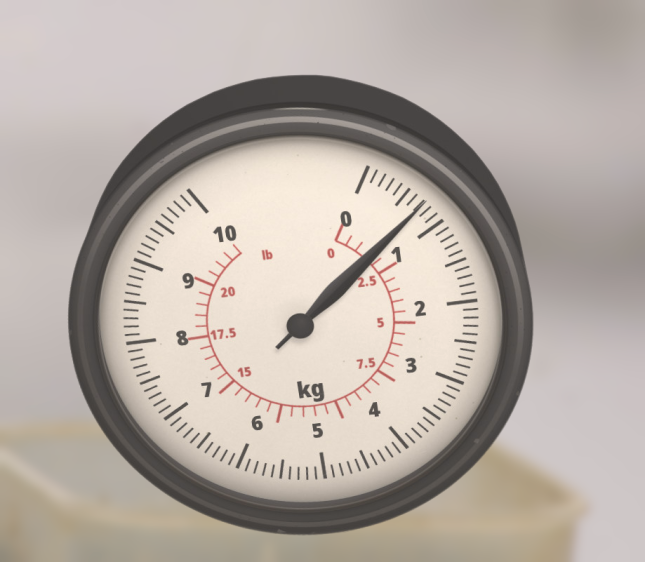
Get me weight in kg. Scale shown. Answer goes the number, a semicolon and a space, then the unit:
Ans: 0.7; kg
